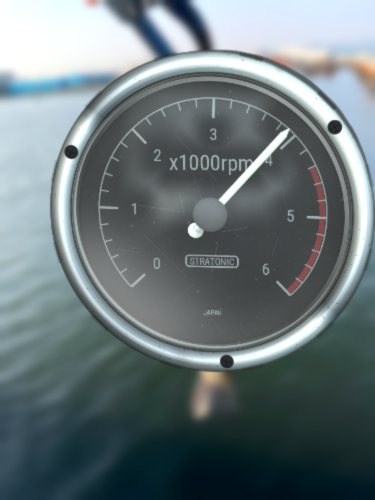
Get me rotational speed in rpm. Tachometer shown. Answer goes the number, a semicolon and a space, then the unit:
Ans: 3900; rpm
